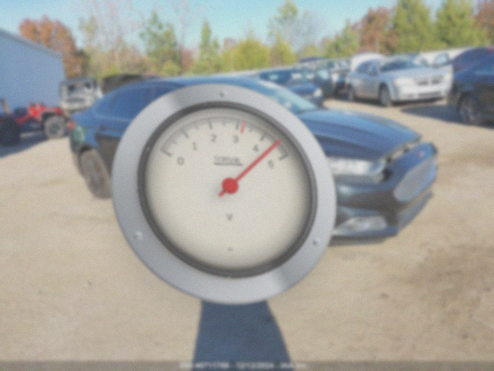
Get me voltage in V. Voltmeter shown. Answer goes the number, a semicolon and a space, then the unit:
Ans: 4.5; V
